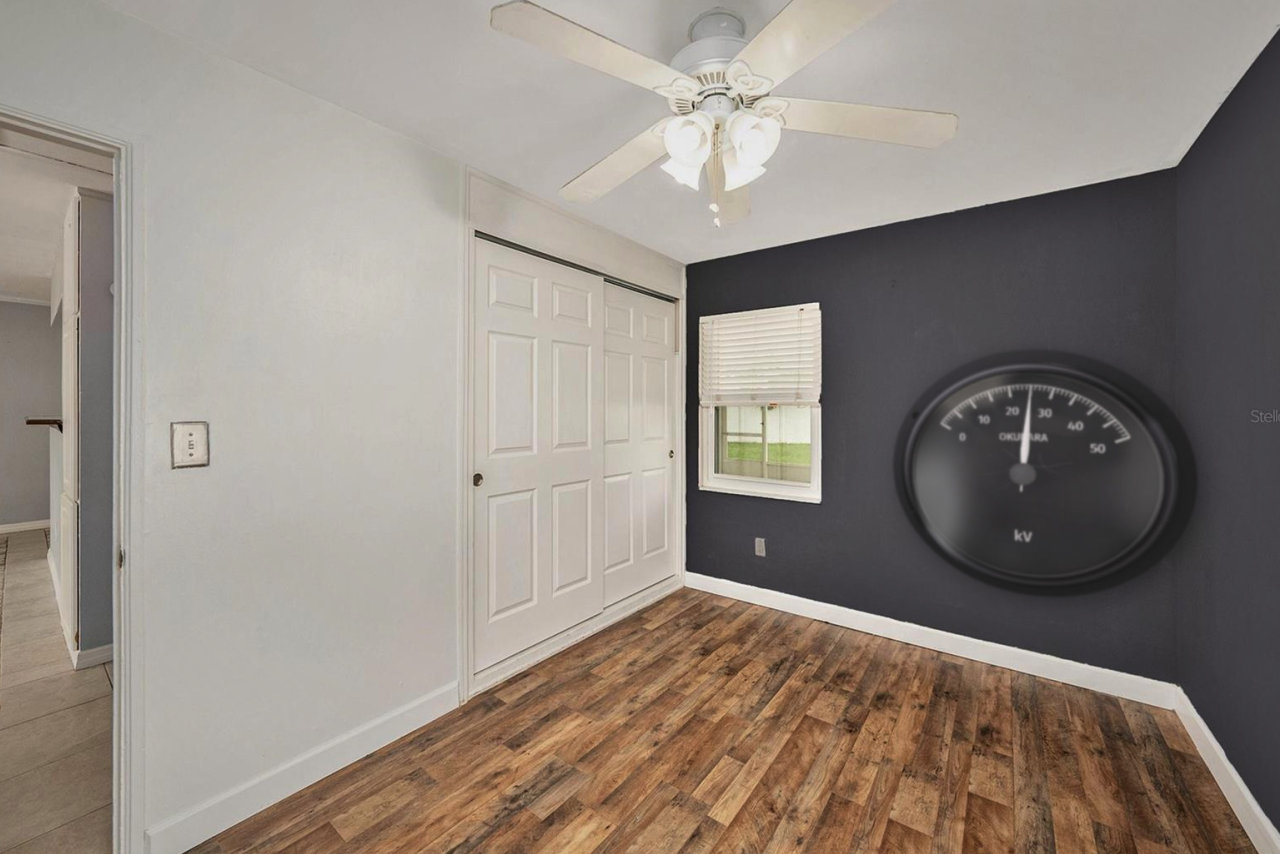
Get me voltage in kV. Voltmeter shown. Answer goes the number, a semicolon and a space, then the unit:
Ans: 25; kV
